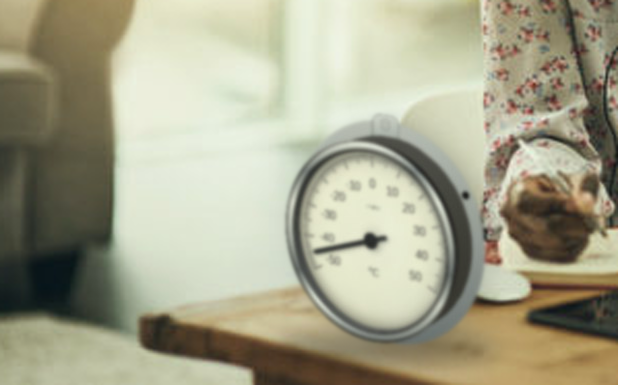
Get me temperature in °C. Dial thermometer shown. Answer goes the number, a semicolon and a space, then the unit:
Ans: -45; °C
